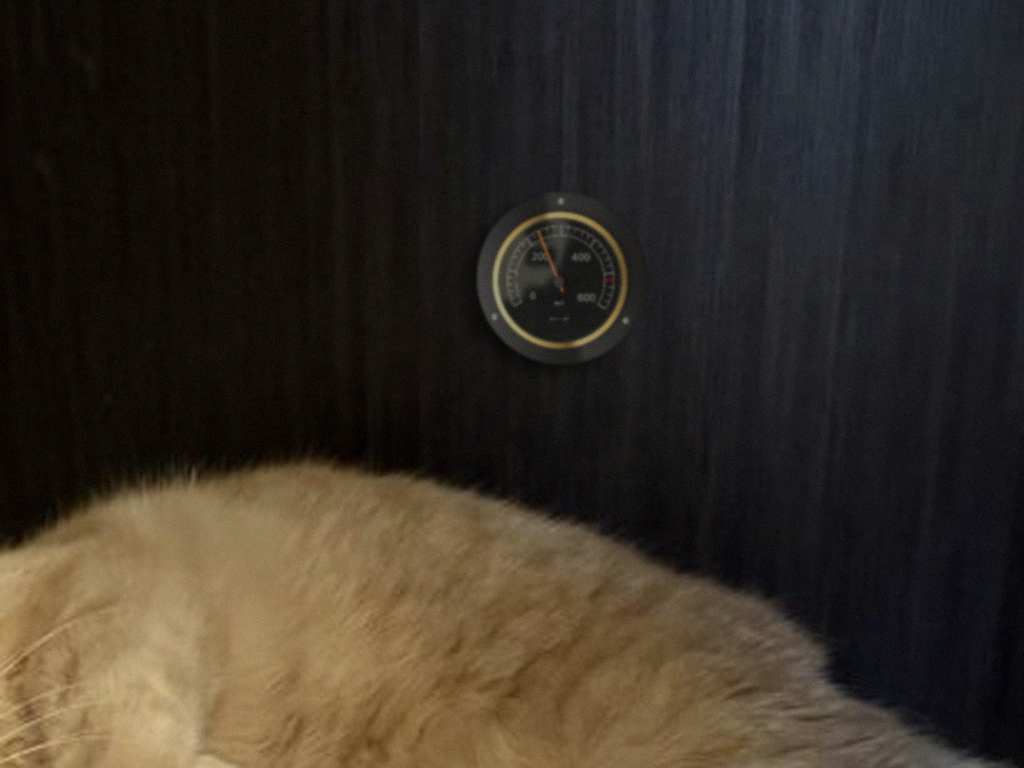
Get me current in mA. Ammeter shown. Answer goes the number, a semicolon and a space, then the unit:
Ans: 240; mA
